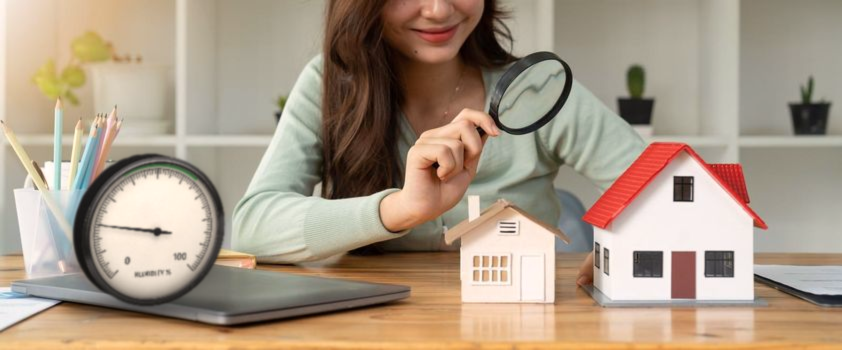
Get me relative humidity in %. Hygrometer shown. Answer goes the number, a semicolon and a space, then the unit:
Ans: 20; %
